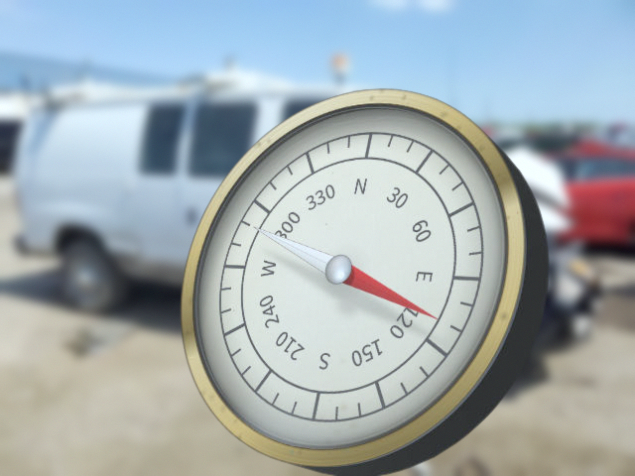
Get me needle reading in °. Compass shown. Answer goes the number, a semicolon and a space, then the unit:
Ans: 110; °
